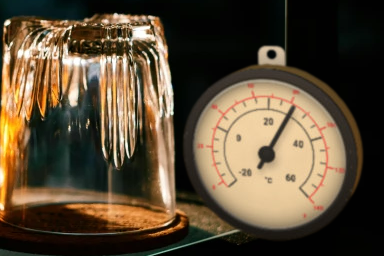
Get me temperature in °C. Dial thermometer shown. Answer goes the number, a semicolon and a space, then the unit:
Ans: 28; °C
